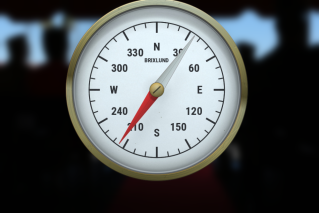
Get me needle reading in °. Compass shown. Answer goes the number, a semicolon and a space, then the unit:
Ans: 215; °
